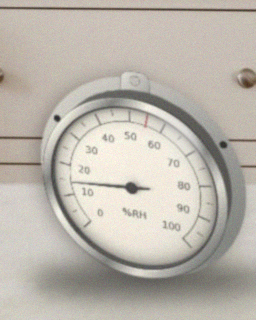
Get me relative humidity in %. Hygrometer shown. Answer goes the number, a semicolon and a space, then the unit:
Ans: 15; %
